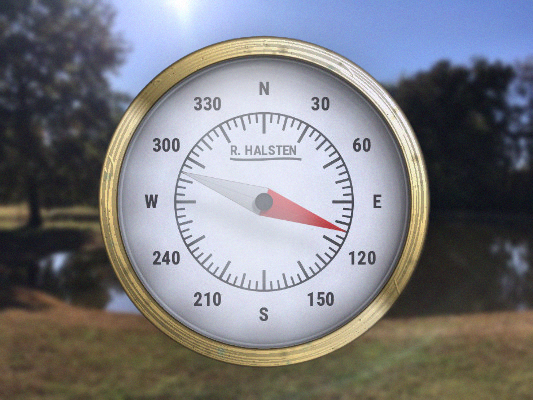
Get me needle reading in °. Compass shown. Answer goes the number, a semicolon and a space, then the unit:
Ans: 110; °
